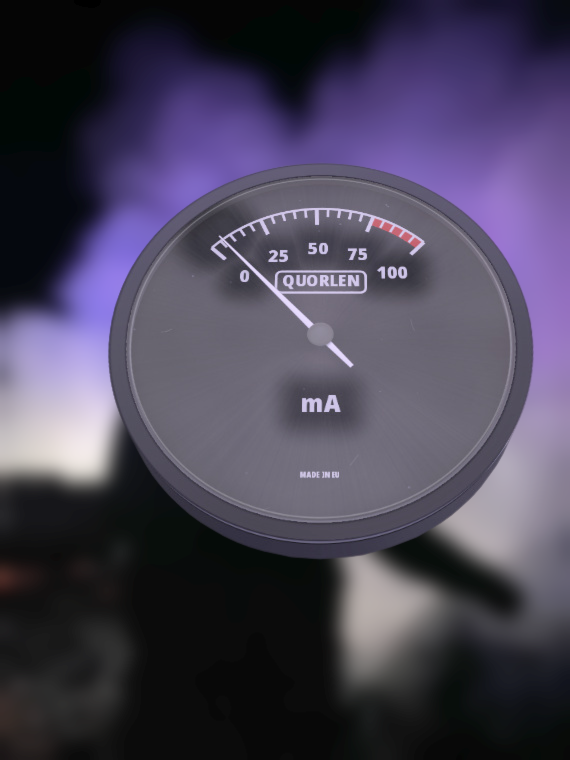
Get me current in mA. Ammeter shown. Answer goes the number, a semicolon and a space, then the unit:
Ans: 5; mA
